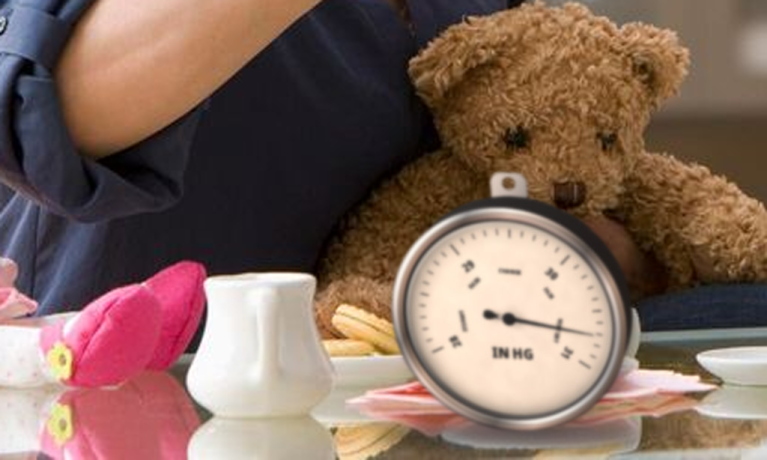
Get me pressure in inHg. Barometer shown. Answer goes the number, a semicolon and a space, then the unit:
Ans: 30.7; inHg
